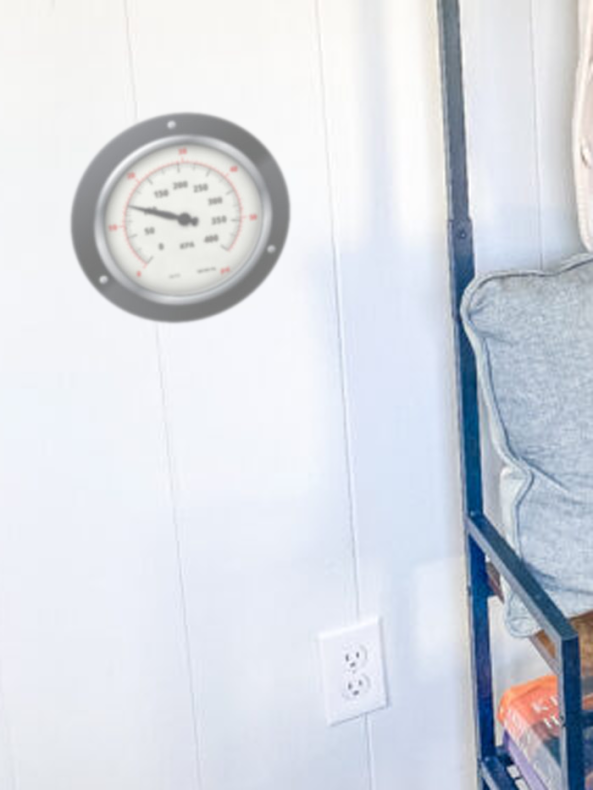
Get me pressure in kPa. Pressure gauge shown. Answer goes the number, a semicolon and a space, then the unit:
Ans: 100; kPa
